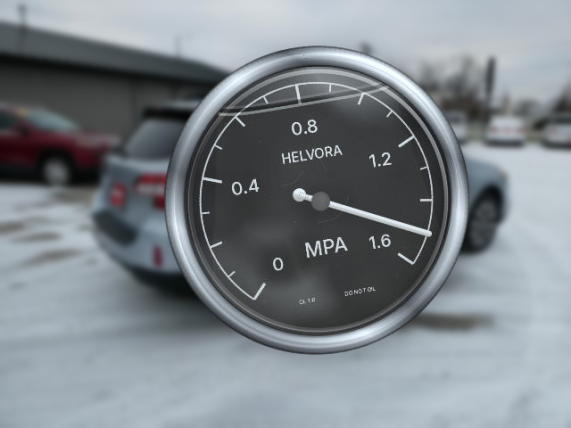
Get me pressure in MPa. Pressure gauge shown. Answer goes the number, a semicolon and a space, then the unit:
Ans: 1.5; MPa
